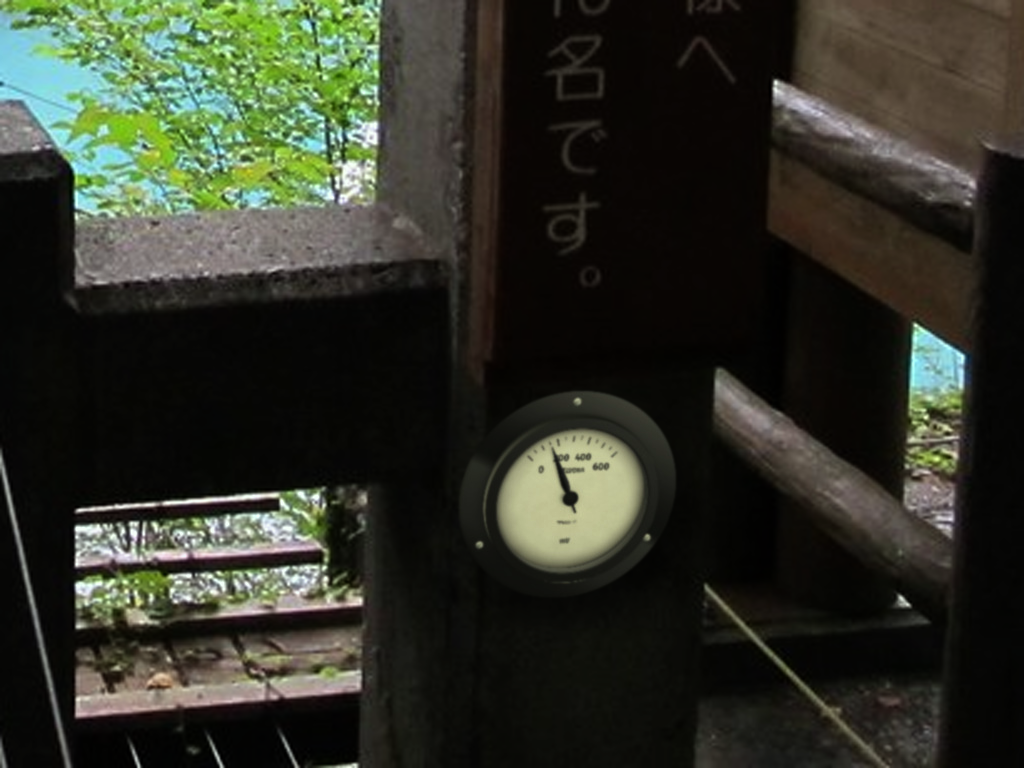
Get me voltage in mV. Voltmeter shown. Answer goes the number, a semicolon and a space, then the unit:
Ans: 150; mV
